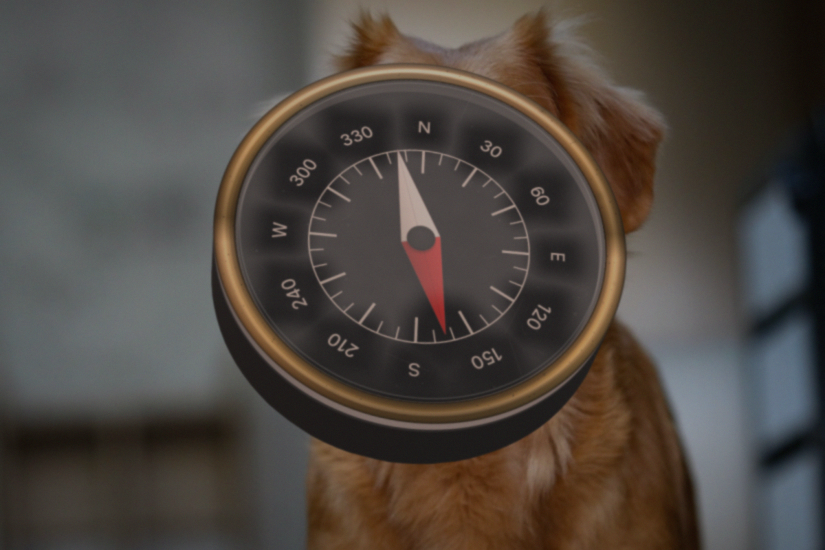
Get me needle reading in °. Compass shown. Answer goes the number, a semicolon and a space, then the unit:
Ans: 165; °
